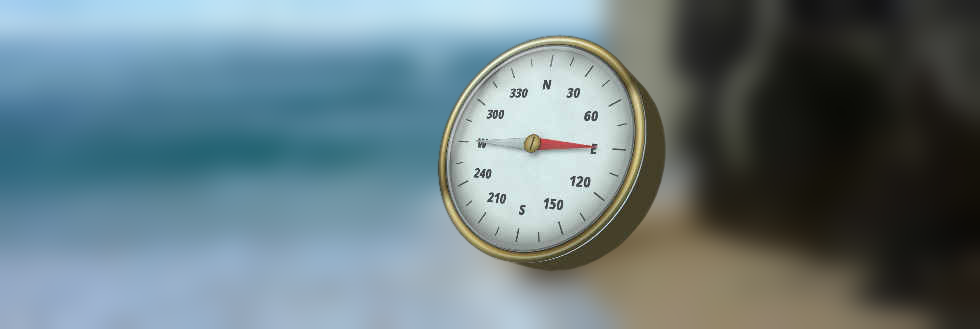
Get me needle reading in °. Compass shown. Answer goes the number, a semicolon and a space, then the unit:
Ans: 90; °
